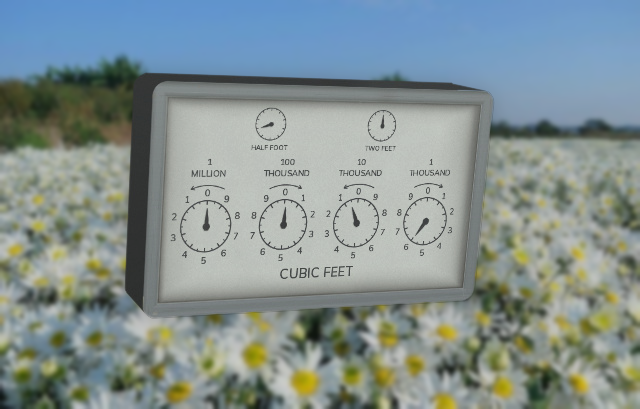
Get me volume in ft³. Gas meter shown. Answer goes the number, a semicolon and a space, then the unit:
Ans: 600; ft³
